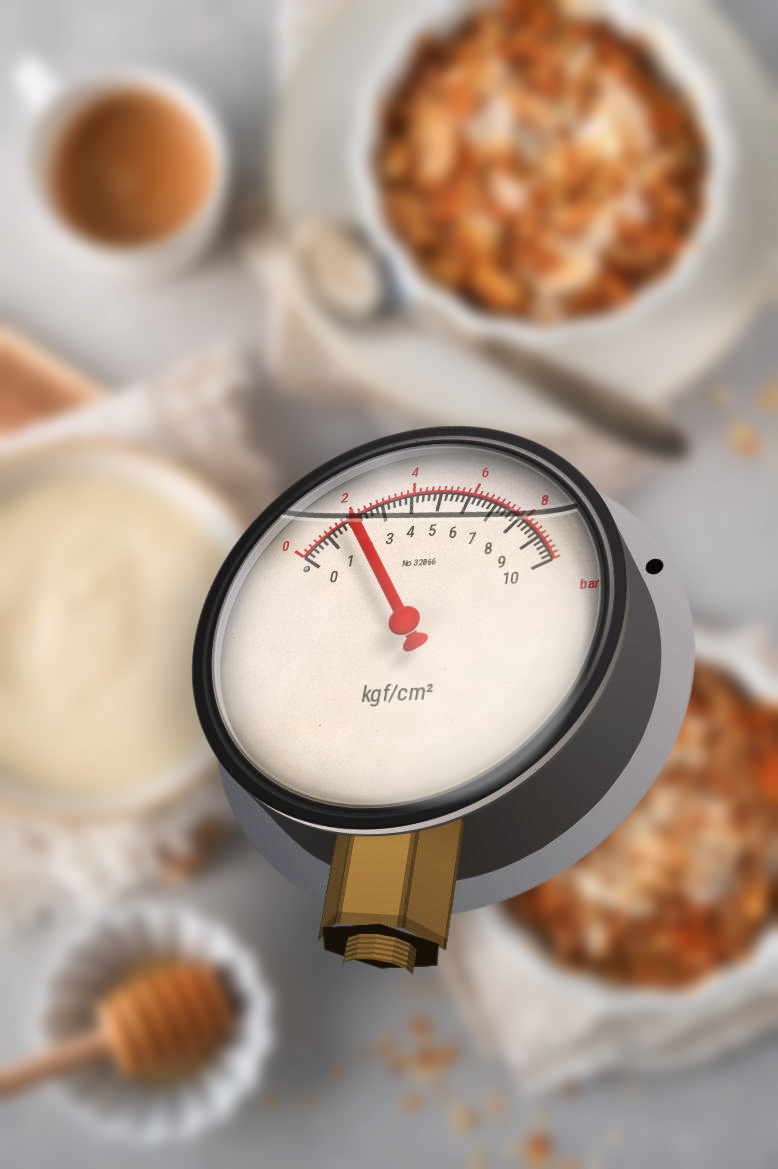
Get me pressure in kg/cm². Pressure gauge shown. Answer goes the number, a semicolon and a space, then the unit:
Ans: 2; kg/cm²
